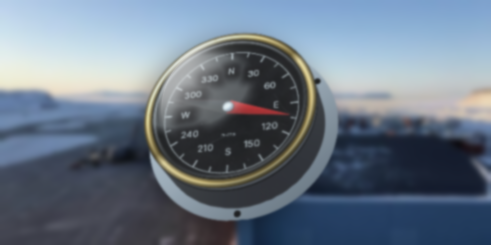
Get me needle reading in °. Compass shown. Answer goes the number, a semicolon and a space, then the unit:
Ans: 105; °
